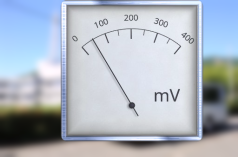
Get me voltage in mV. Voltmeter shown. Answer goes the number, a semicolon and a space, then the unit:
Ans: 50; mV
